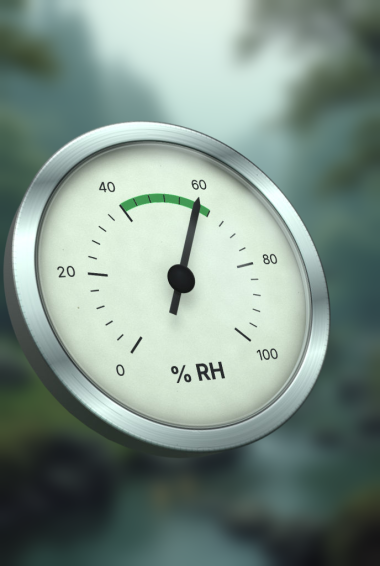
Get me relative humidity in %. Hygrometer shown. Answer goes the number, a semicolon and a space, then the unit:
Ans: 60; %
